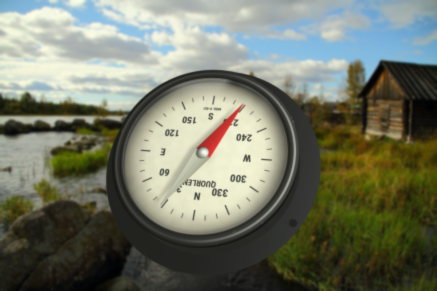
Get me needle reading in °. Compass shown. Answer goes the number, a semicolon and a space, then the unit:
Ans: 210; °
